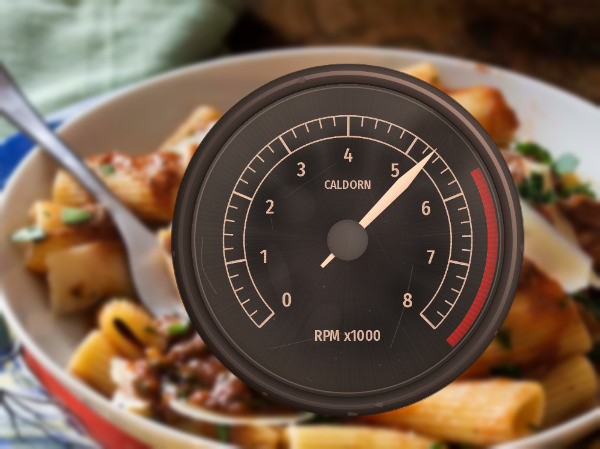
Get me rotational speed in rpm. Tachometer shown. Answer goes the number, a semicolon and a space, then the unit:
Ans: 5300; rpm
